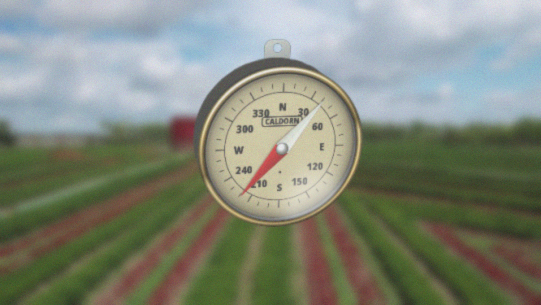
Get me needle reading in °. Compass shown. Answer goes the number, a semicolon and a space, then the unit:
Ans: 220; °
